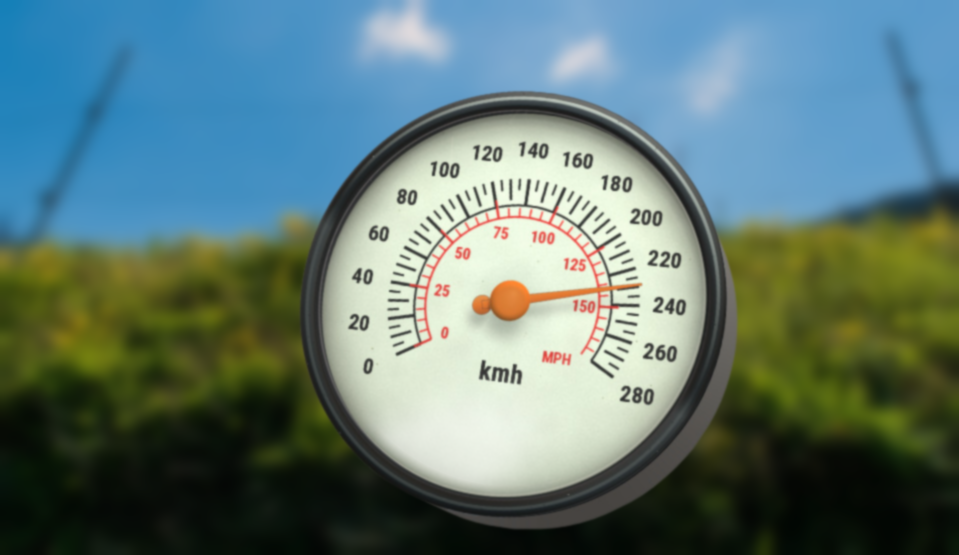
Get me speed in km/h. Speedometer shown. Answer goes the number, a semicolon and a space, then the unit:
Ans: 230; km/h
